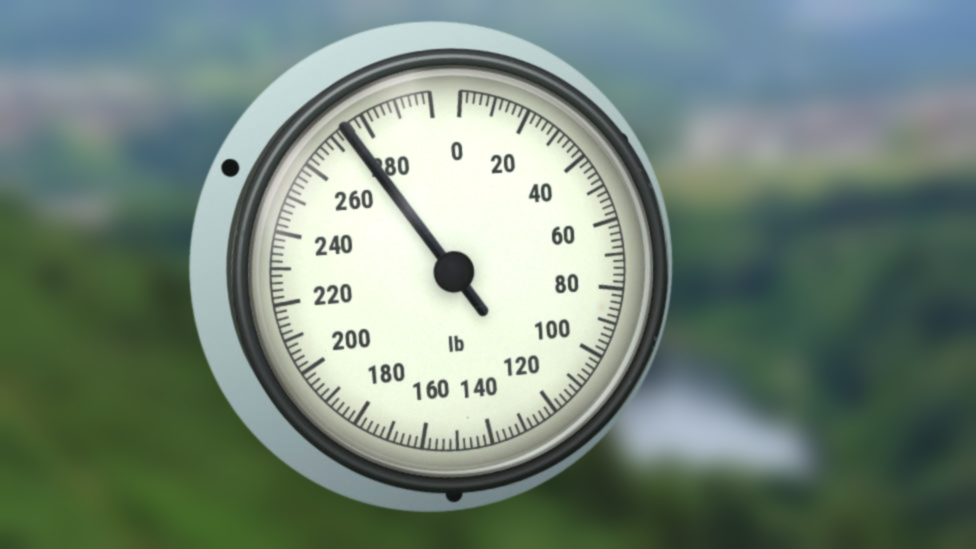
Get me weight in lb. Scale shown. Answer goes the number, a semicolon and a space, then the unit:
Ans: 274; lb
